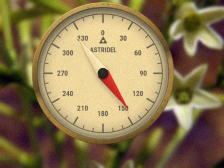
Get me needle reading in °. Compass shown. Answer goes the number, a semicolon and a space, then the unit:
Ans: 145; °
